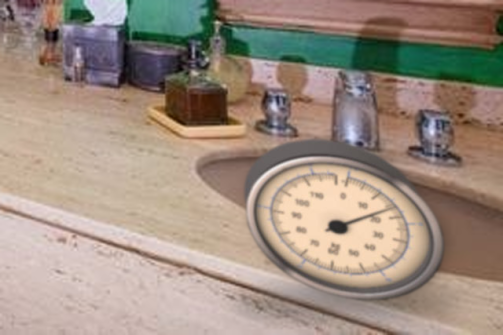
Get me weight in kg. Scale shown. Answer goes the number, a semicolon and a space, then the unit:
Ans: 15; kg
